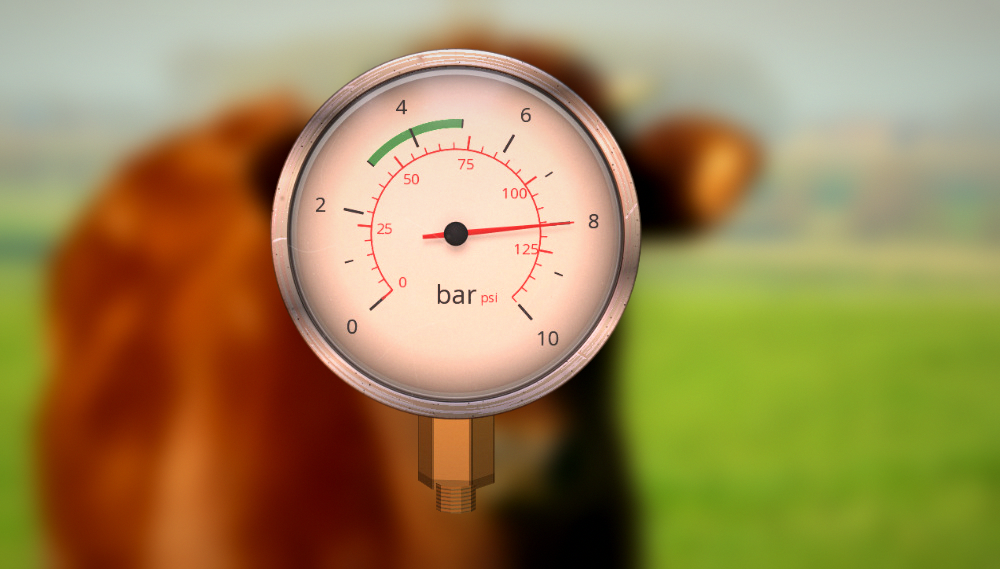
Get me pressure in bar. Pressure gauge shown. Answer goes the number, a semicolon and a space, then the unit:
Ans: 8; bar
